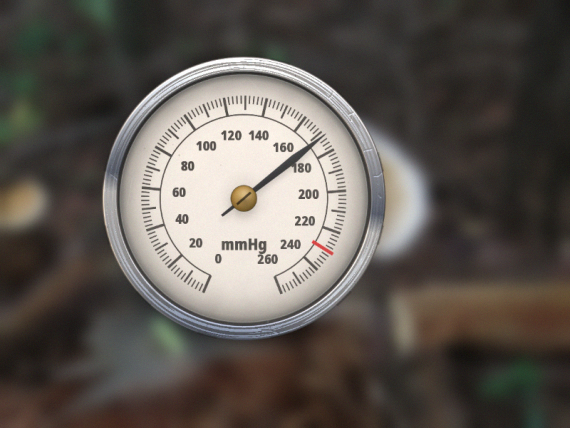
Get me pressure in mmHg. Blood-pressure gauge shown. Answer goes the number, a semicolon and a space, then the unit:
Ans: 172; mmHg
